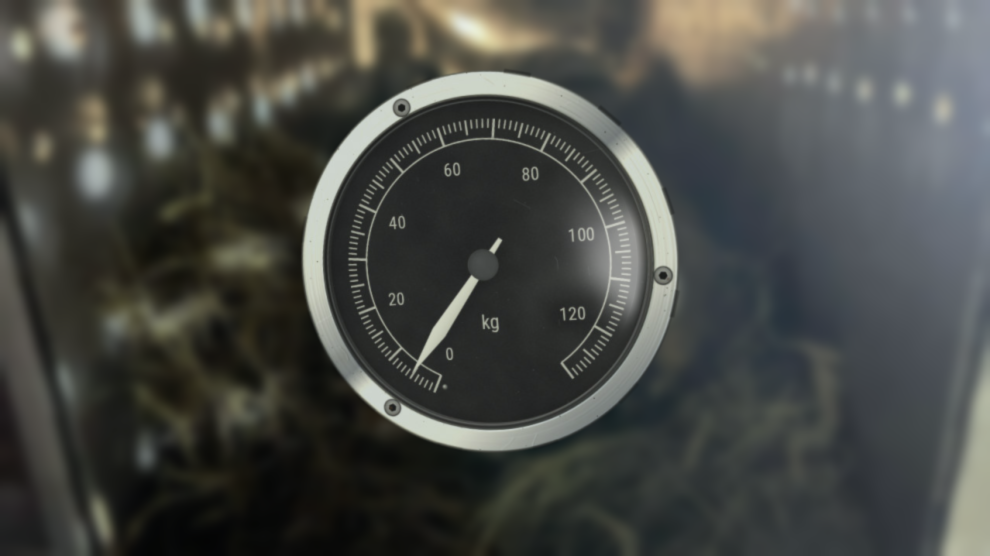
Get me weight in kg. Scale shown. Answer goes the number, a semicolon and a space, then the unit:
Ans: 5; kg
